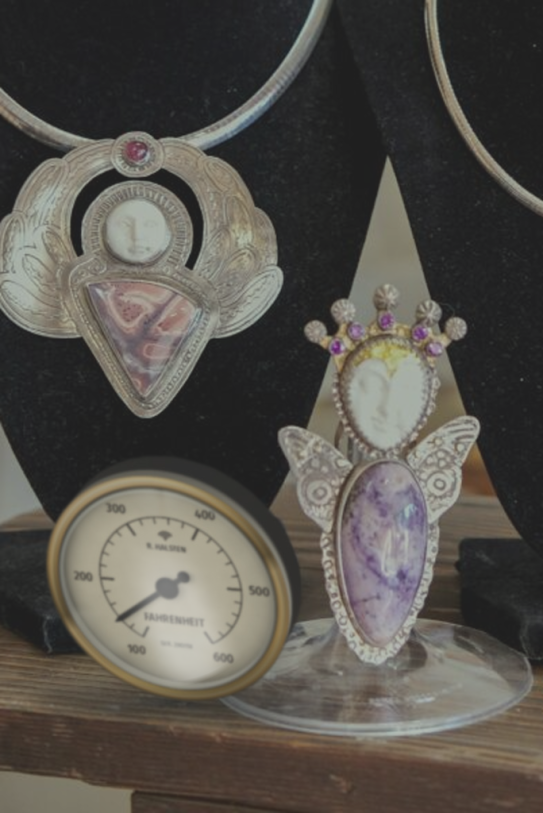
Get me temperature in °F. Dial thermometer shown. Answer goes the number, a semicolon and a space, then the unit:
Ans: 140; °F
